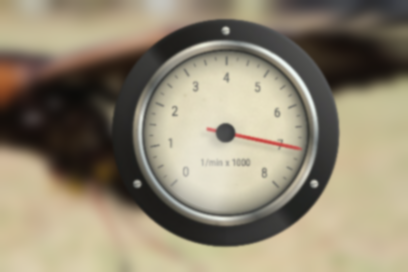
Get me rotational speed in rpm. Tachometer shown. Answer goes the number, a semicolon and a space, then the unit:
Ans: 7000; rpm
